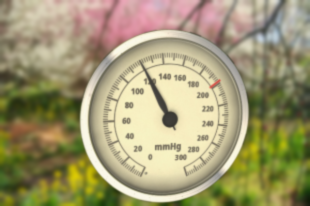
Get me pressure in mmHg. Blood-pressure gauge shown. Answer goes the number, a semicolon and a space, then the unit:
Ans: 120; mmHg
